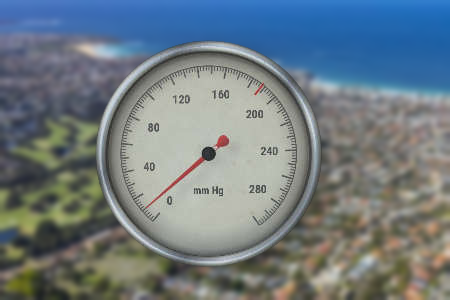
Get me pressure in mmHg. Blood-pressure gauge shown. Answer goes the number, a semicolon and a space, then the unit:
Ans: 10; mmHg
